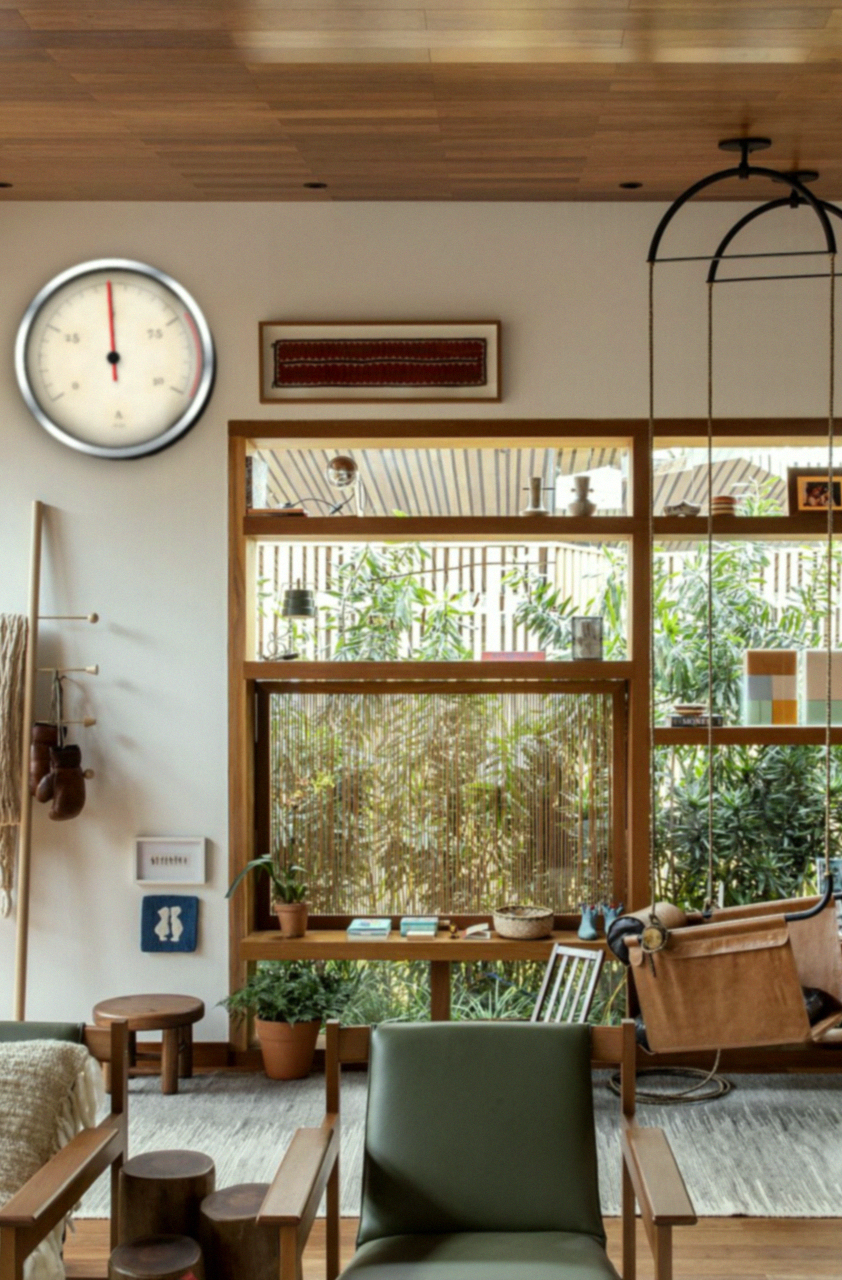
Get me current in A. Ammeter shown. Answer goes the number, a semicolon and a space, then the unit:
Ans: 5; A
